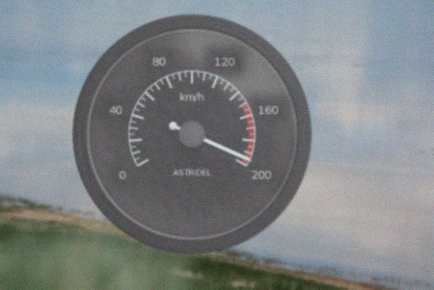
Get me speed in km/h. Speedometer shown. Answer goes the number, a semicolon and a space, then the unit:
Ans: 195; km/h
